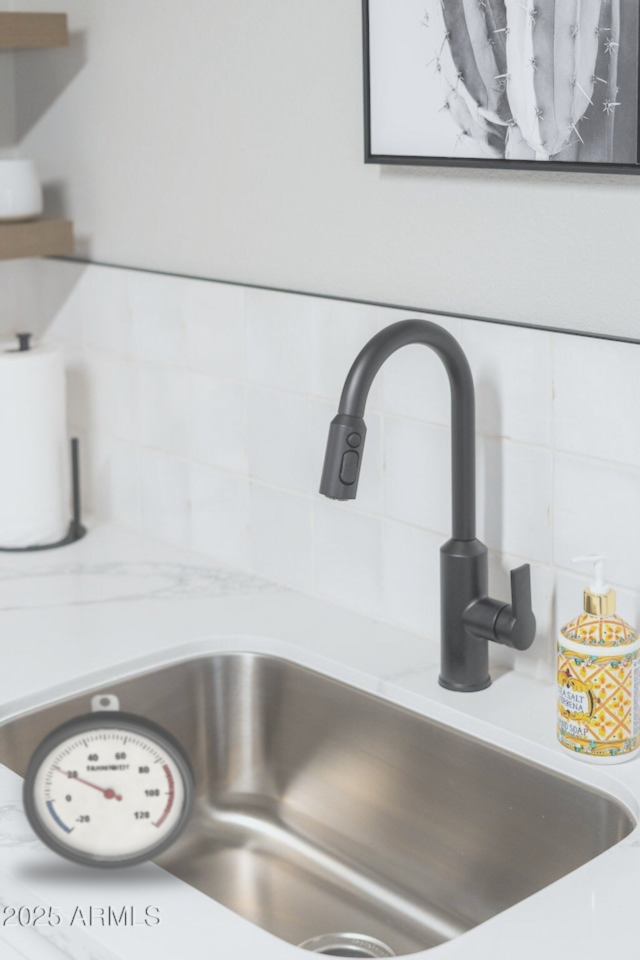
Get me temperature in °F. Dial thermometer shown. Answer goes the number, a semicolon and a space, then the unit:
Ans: 20; °F
